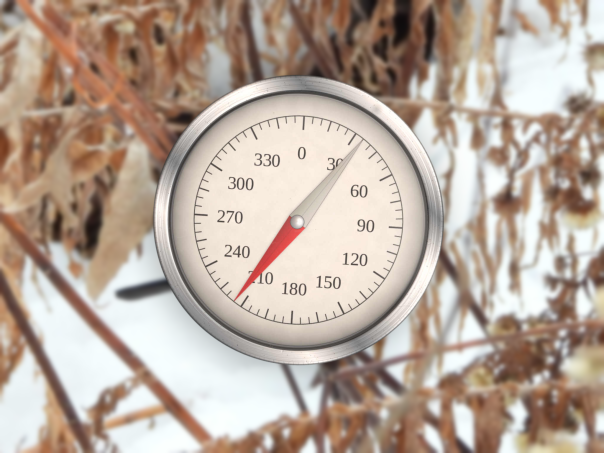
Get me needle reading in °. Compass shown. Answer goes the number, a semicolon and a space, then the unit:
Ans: 215; °
